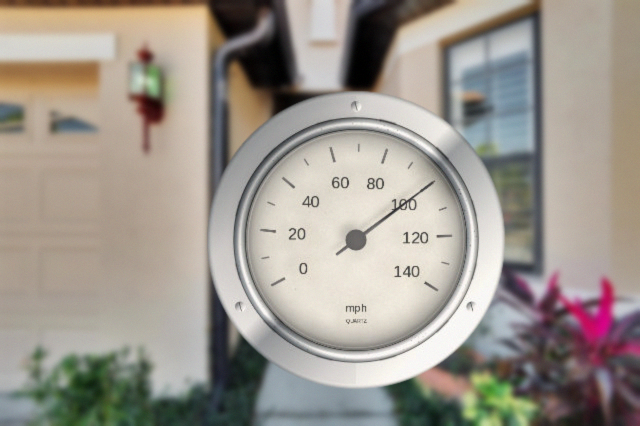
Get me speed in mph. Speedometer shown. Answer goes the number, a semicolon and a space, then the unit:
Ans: 100; mph
